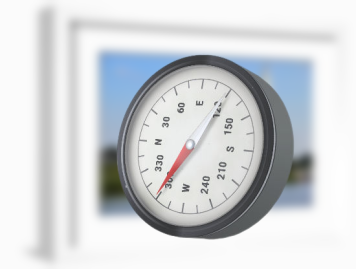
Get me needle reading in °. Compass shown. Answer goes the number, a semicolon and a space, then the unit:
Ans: 300; °
